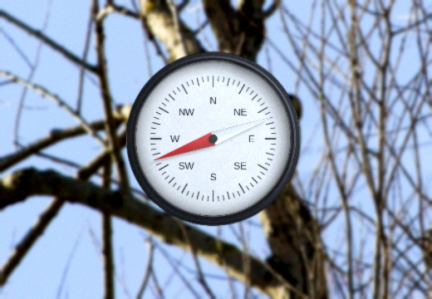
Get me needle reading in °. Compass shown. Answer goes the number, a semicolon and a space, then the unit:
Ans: 250; °
